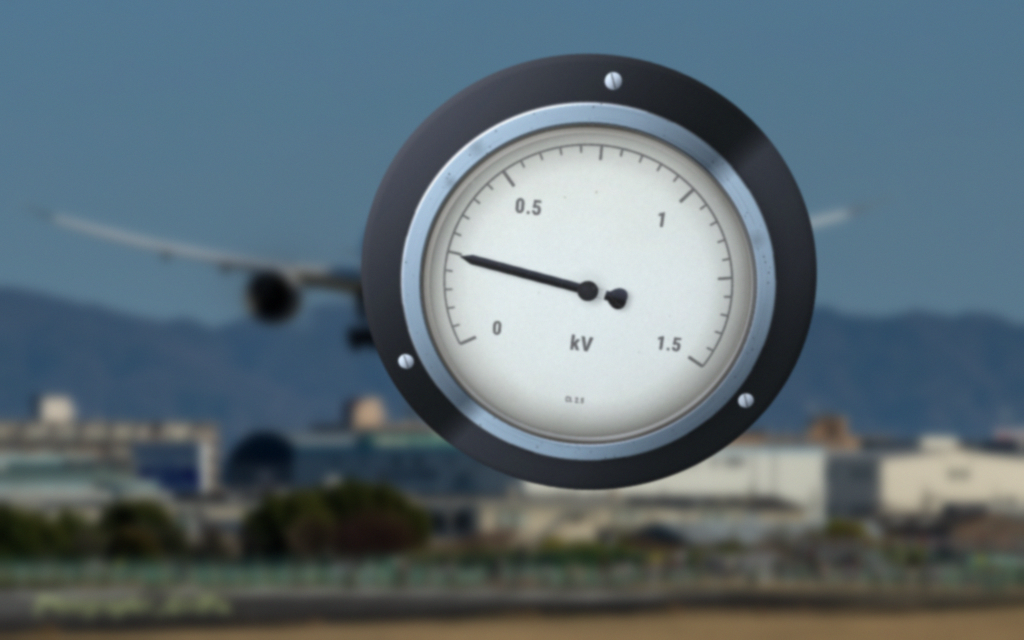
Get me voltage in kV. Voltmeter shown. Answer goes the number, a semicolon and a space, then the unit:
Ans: 0.25; kV
